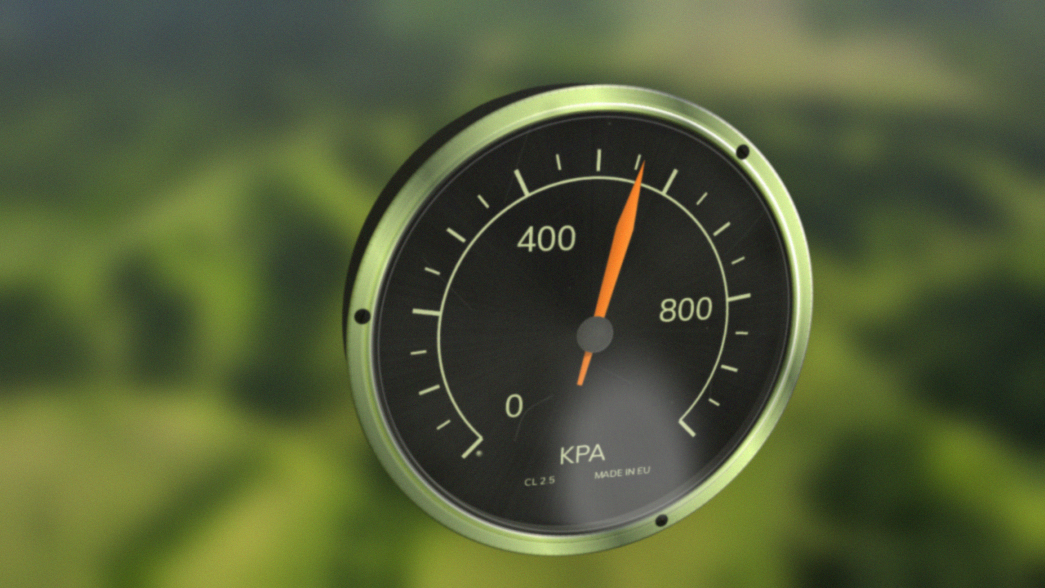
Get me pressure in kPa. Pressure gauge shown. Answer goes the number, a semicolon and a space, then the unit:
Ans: 550; kPa
